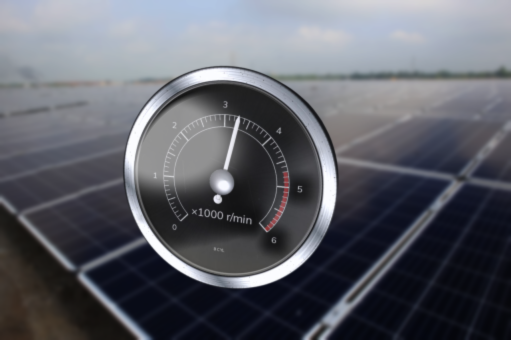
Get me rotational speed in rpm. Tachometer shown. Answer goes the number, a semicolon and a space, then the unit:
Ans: 3300; rpm
